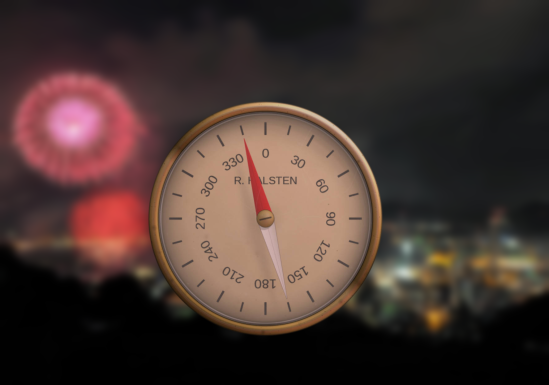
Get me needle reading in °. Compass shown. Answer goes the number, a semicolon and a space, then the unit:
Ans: 345; °
